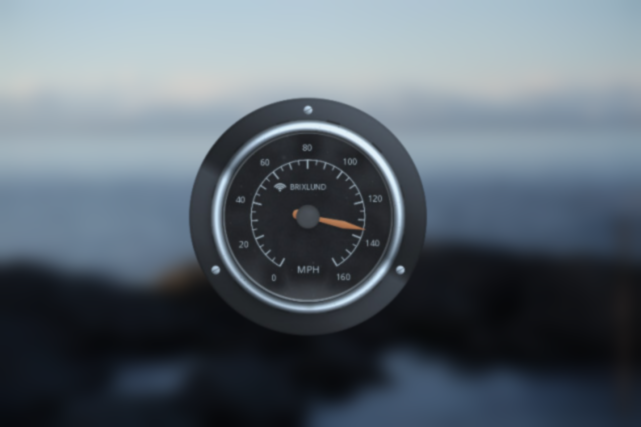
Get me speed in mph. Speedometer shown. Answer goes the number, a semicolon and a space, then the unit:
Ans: 135; mph
